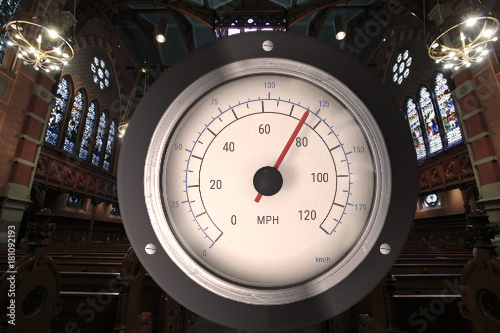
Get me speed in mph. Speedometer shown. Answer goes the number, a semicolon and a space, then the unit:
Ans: 75; mph
